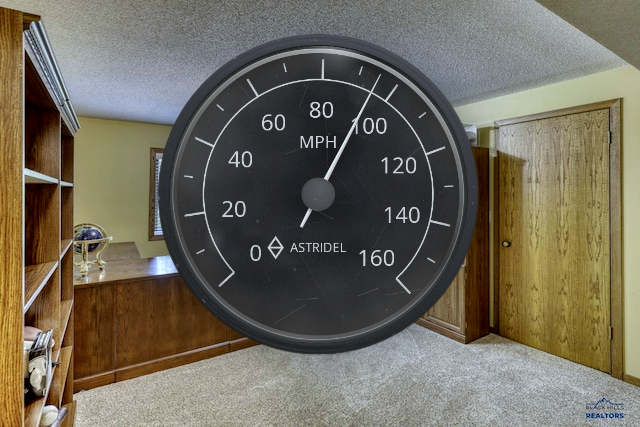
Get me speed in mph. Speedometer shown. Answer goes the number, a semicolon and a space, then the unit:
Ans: 95; mph
